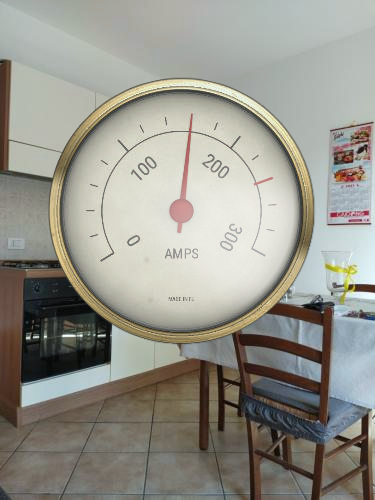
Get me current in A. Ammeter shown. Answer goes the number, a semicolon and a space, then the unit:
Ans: 160; A
